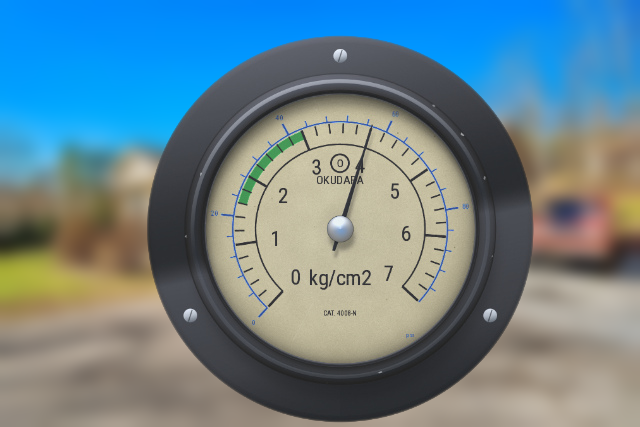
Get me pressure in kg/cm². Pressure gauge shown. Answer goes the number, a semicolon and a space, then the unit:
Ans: 4; kg/cm²
